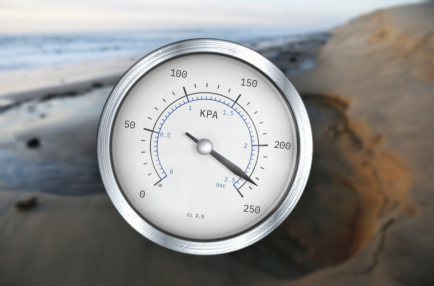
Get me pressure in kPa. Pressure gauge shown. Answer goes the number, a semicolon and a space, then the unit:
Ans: 235; kPa
